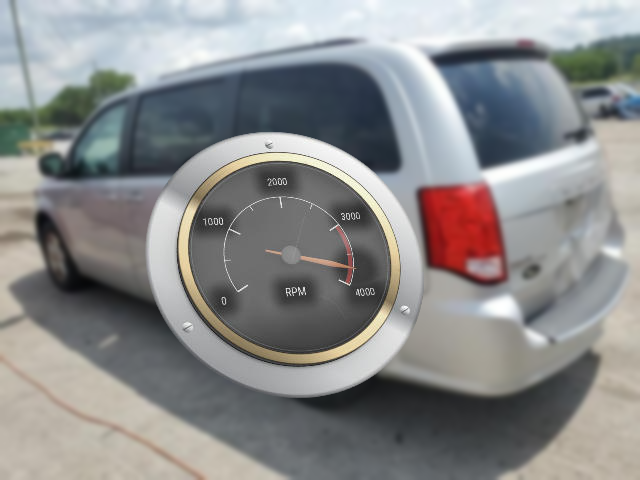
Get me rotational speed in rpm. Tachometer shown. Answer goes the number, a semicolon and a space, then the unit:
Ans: 3750; rpm
